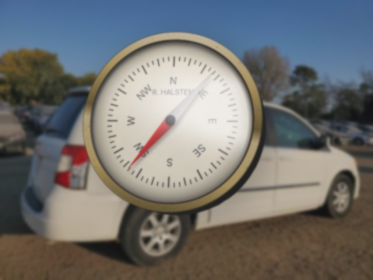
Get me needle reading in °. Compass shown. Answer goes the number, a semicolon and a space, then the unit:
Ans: 220; °
